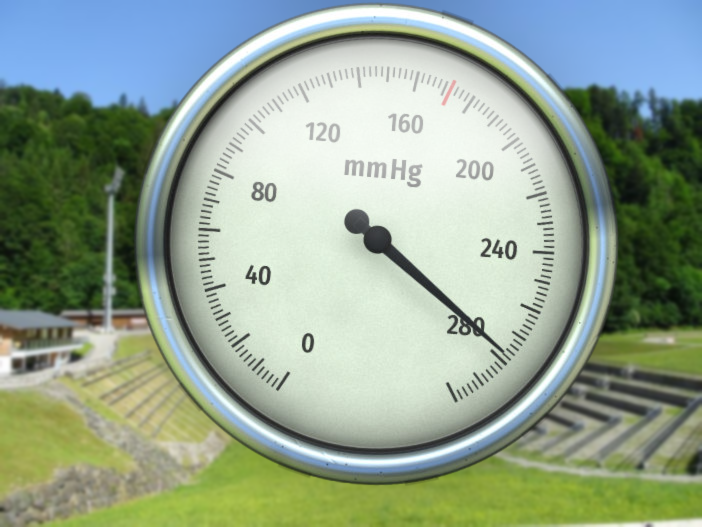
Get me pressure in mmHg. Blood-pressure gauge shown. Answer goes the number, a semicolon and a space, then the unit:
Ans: 278; mmHg
